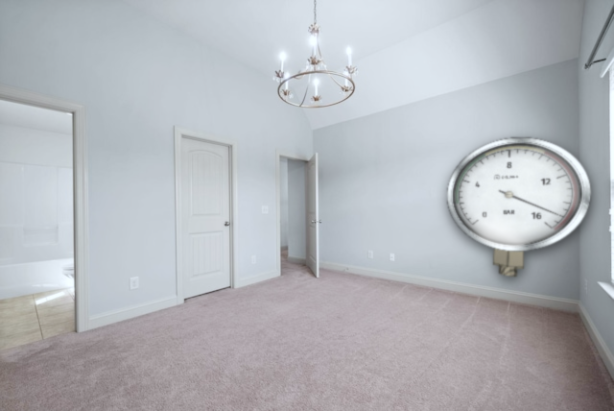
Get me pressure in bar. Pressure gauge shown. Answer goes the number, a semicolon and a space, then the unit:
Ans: 15; bar
